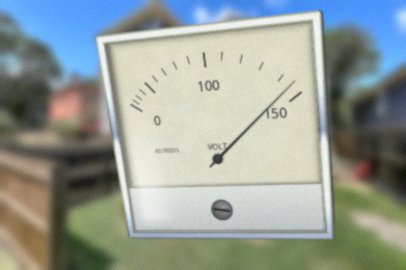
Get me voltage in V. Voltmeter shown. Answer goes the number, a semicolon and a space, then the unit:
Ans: 145; V
